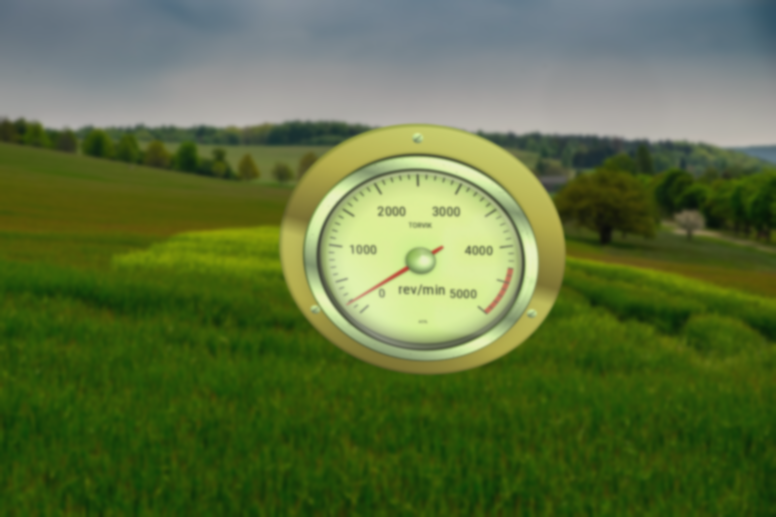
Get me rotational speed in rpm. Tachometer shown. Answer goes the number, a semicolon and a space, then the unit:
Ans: 200; rpm
